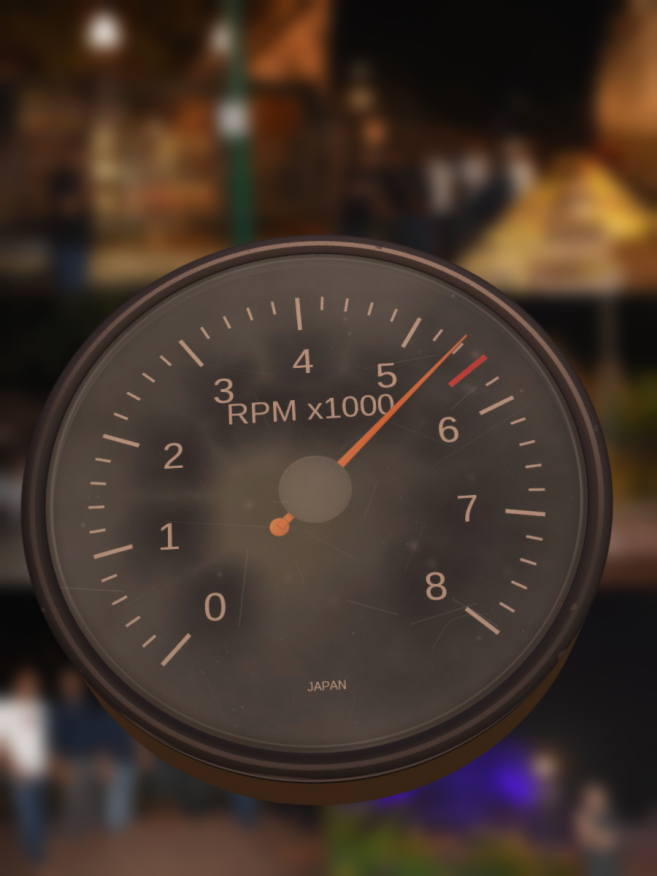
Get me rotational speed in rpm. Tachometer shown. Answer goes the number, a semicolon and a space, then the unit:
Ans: 5400; rpm
